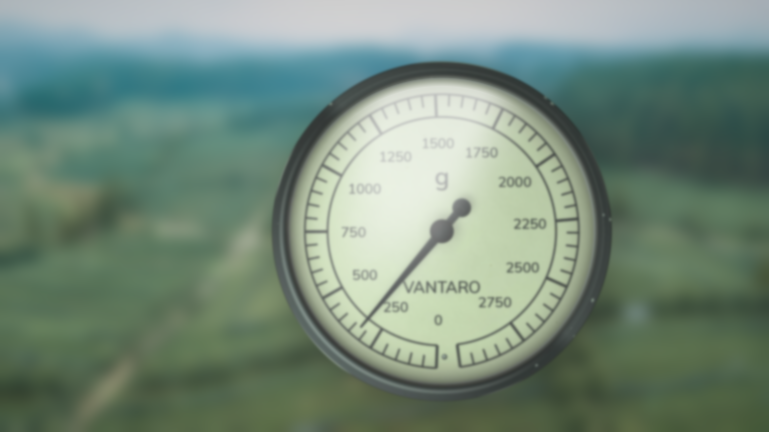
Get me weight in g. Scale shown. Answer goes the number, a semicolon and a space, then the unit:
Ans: 325; g
